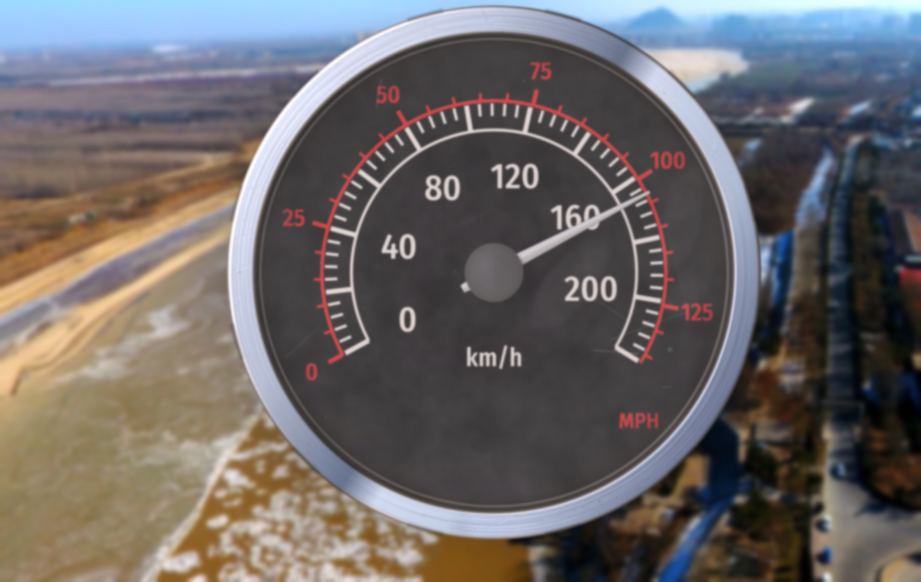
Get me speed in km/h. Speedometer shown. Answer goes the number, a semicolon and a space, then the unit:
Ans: 166; km/h
